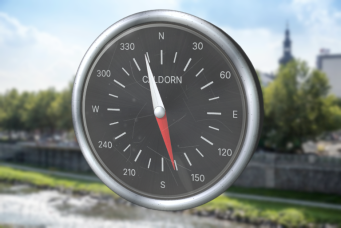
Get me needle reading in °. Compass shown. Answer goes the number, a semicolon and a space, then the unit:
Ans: 165; °
